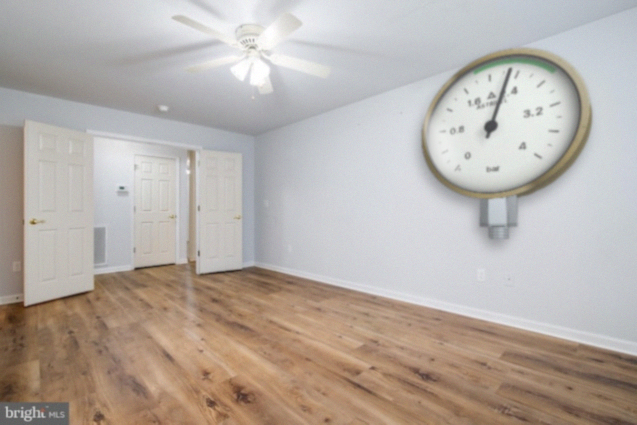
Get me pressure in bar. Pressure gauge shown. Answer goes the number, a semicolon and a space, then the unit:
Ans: 2.3; bar
